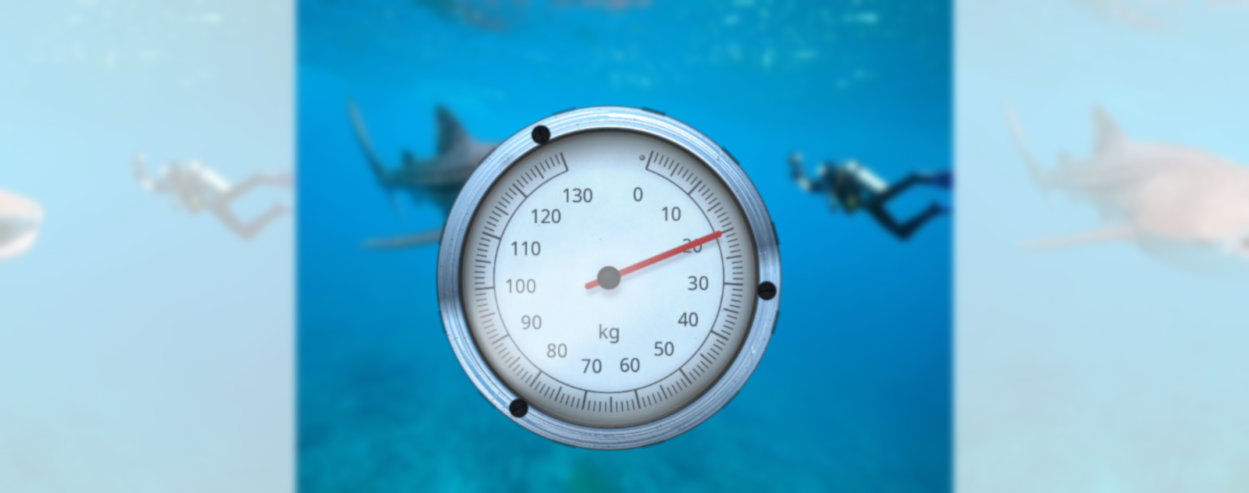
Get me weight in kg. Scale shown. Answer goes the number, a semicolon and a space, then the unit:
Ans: 20; kg
